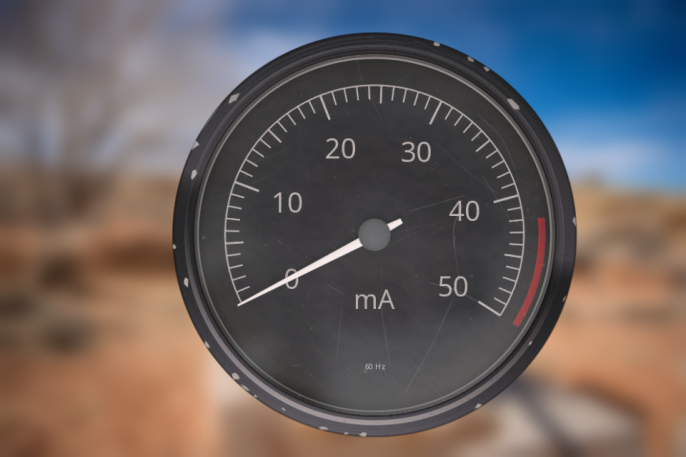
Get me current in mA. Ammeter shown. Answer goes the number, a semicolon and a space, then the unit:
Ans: 0; mA
